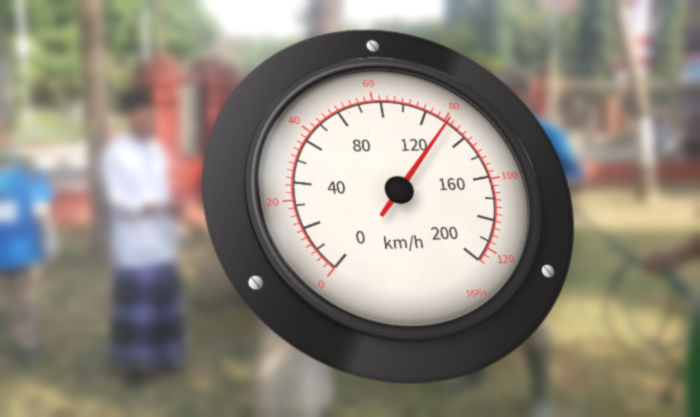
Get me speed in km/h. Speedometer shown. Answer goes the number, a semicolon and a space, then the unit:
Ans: 130; km/h
